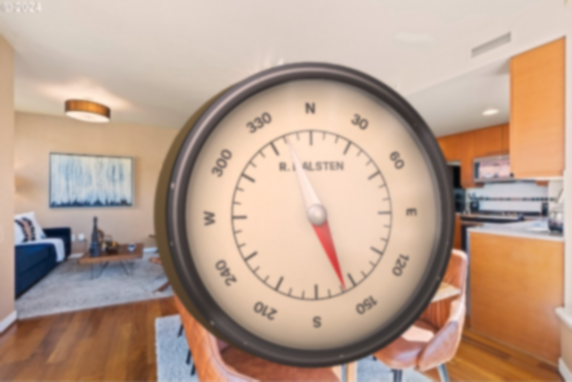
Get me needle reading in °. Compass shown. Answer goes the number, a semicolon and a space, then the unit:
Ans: 160; °
